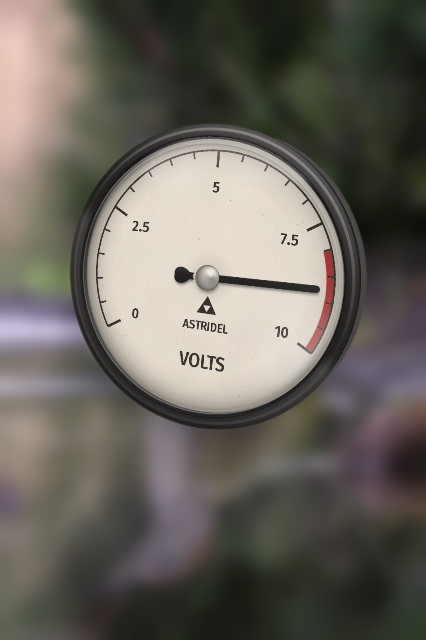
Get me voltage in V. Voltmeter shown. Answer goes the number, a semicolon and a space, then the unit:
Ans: 8.75; V
